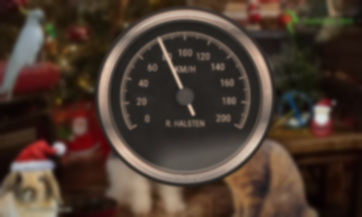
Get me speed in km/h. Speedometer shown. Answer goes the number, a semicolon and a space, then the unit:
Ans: 80; km/h
